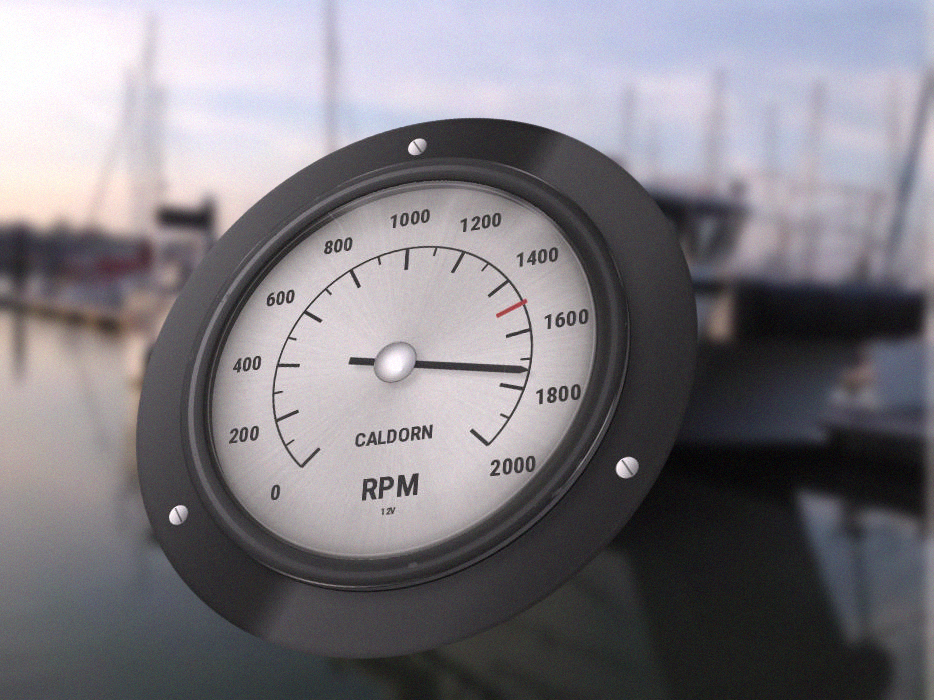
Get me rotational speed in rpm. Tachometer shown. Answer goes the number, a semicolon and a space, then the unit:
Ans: 1750; rpm
